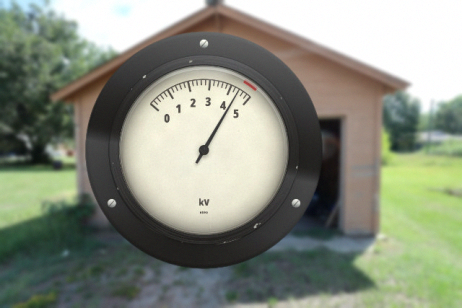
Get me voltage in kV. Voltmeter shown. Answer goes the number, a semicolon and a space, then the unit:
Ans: 4.4; kV
